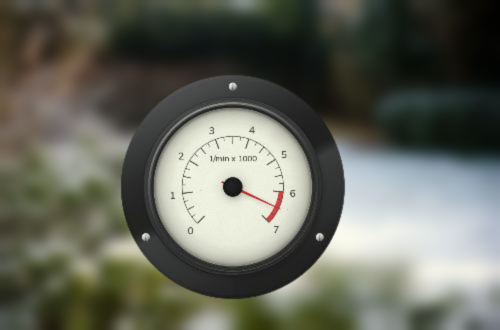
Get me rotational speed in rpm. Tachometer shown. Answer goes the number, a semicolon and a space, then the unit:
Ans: 6500; rpm
